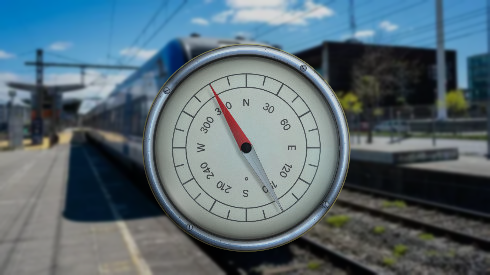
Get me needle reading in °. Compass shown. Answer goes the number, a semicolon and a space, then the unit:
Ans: 330; °
